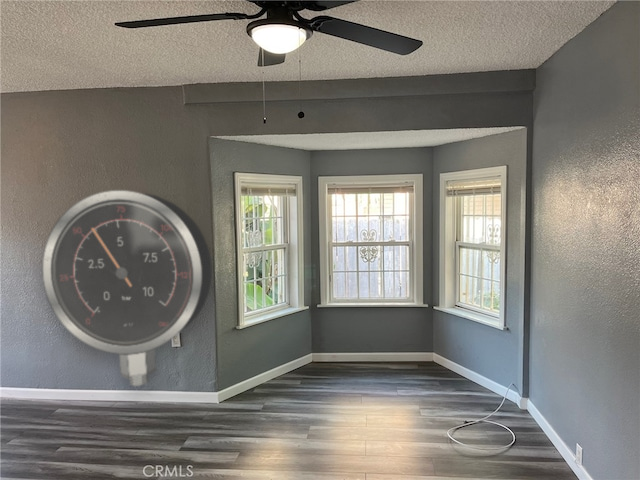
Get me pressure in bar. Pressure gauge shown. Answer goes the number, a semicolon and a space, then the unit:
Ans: 4; bar
